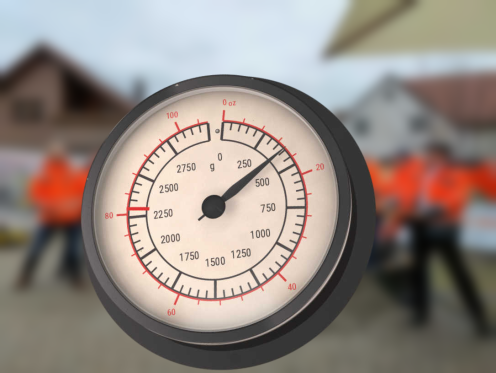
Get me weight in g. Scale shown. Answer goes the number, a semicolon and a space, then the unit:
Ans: 400; g
